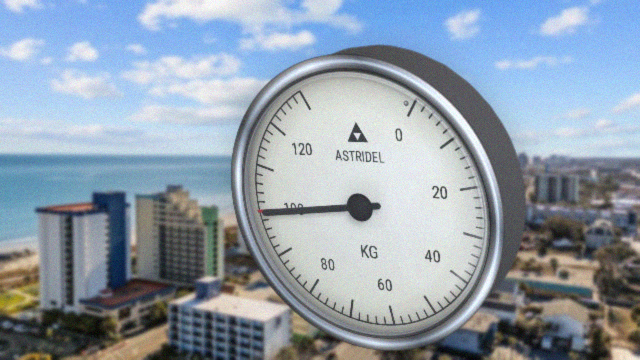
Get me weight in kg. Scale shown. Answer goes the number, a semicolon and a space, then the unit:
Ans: 100; kg
